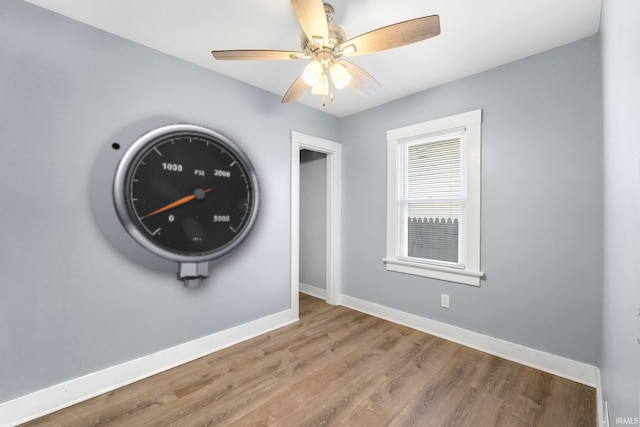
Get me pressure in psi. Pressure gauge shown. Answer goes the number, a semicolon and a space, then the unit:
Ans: 200; psi
